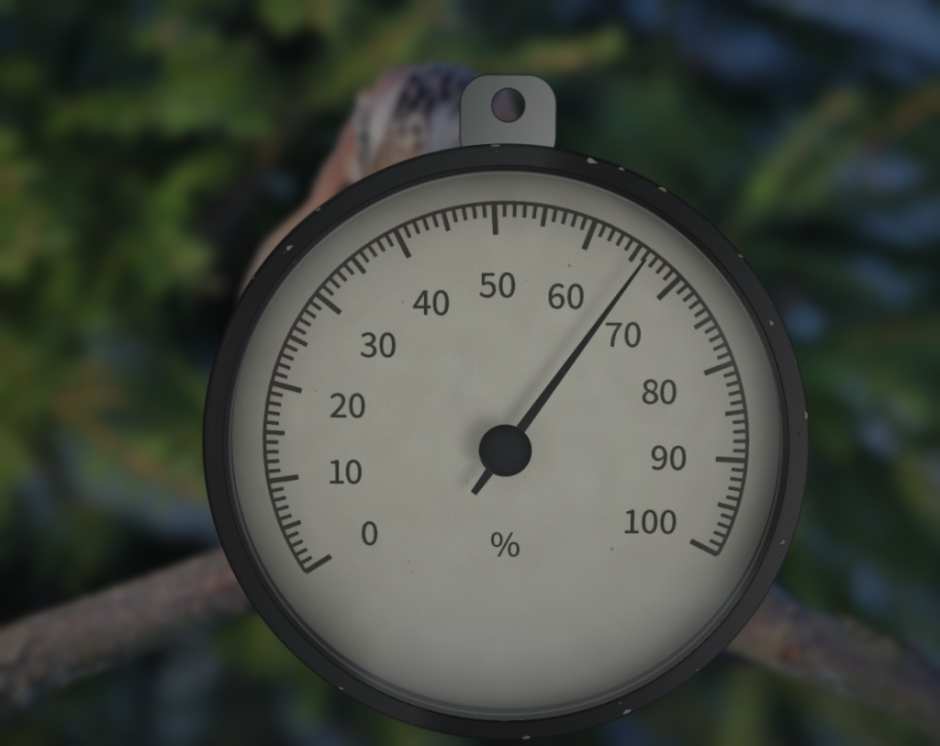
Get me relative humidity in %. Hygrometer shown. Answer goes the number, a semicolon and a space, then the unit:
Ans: 66; %
